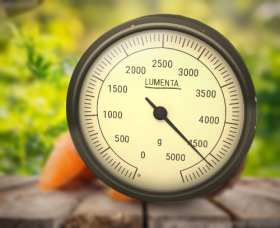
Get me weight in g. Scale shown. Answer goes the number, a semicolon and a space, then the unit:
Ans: 4600; g
